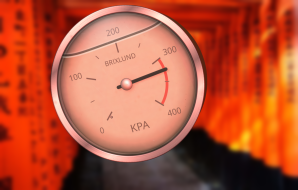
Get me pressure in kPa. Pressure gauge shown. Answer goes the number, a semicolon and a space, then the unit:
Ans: 325; kPa
